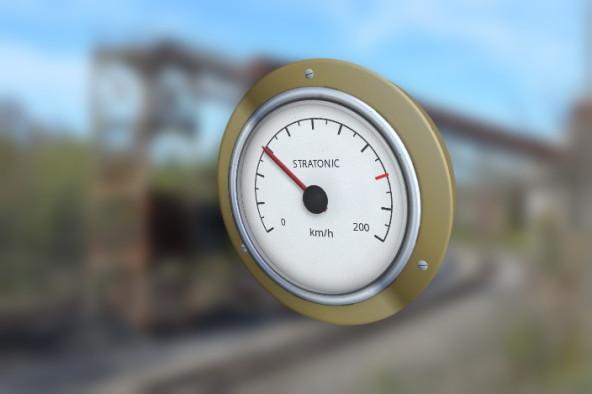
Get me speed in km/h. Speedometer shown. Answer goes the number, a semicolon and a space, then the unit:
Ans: 60; km/h
